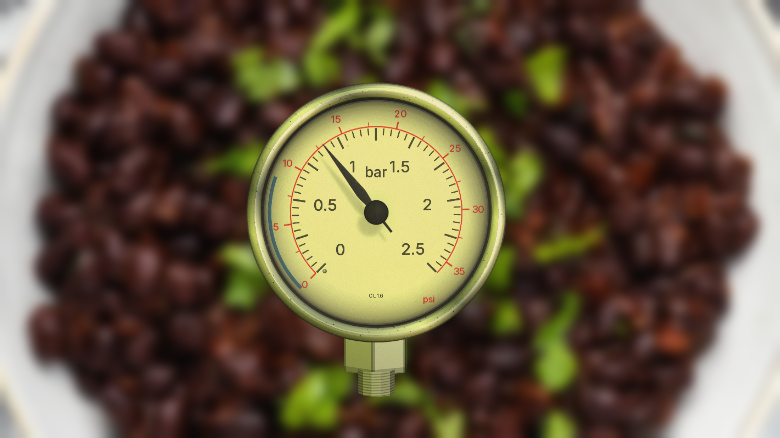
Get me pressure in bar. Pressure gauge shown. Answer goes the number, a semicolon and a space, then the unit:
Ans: 0.9; bar
